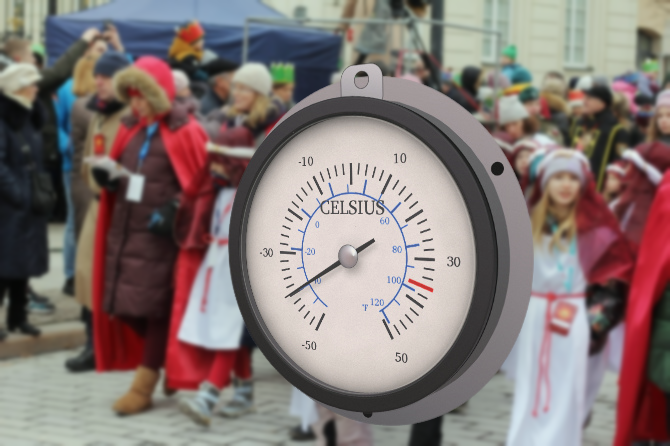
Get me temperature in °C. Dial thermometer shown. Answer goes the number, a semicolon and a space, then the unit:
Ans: -40; °C
